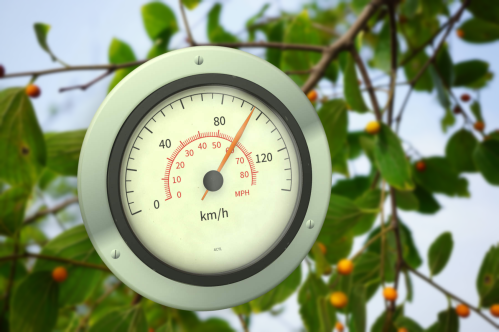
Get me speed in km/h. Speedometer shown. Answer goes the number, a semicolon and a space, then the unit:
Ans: 95; km/h
